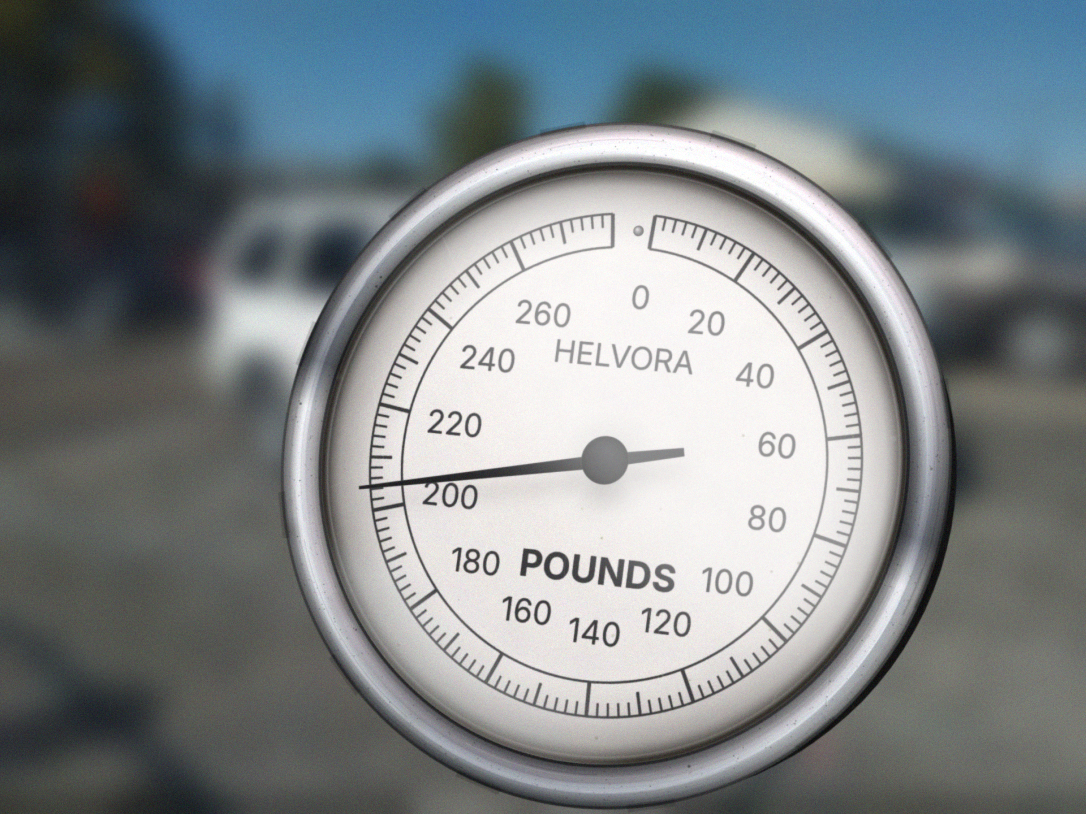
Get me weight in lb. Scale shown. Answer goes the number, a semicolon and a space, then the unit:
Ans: 204; lb
